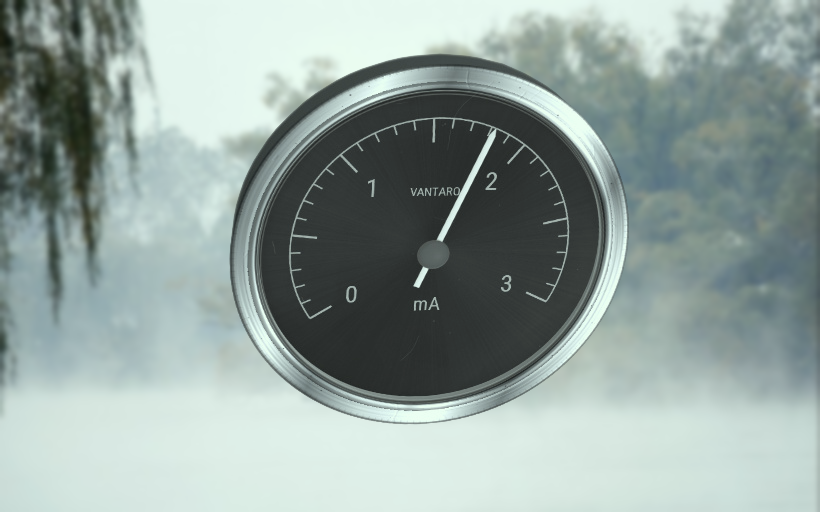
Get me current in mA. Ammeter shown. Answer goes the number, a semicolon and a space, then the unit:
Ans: 1.8; mA
